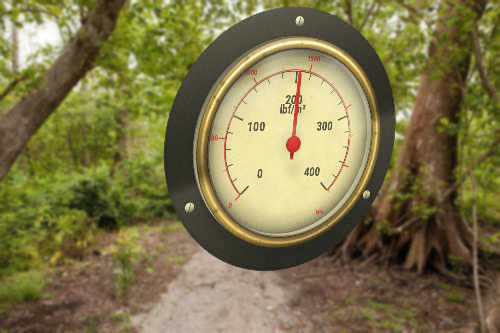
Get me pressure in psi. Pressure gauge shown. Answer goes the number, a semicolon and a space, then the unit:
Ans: 200; psi
